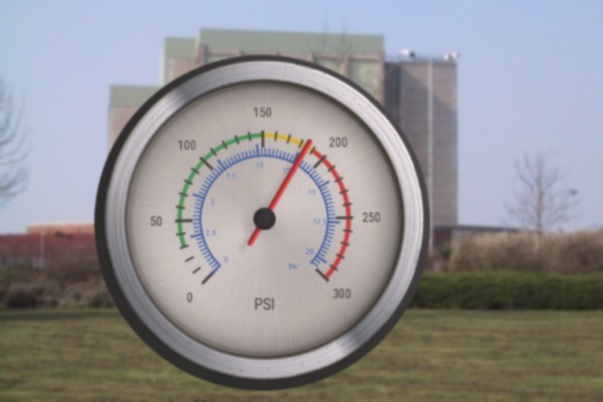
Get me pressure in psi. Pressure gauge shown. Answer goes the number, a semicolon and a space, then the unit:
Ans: 185; psi
